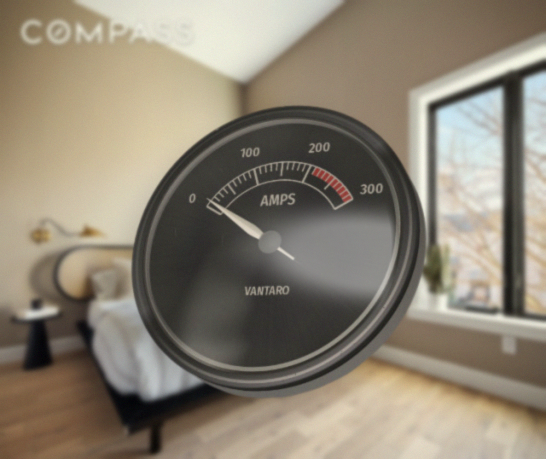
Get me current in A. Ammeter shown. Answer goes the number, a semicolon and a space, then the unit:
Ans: 10; A
